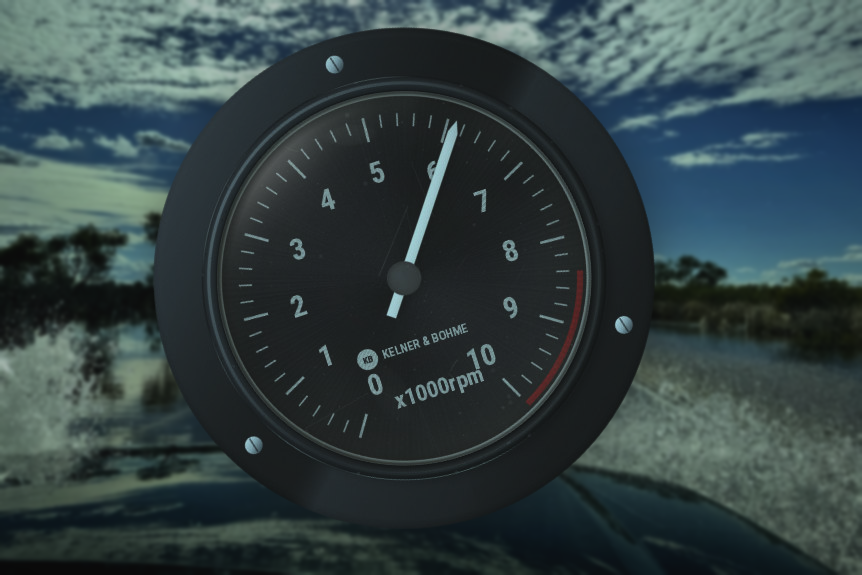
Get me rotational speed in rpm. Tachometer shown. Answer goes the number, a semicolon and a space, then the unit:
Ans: 6100; rpm
